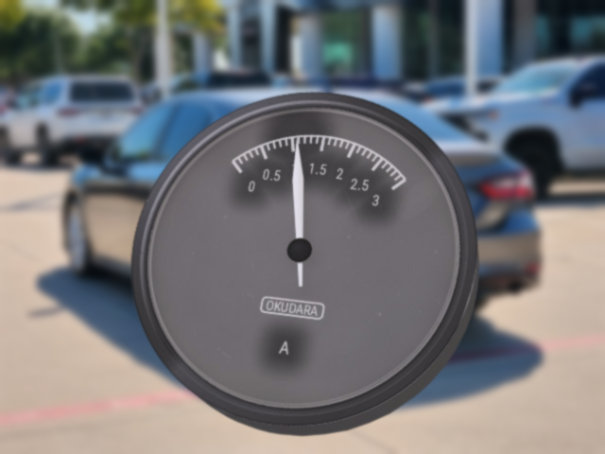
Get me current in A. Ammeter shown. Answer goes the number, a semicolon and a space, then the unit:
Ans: 1.1; A
